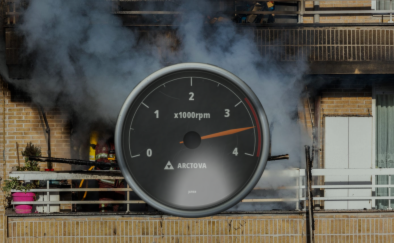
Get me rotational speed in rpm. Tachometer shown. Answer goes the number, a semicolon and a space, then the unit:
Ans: 3500; rpm
